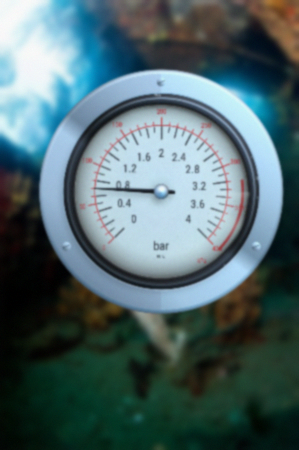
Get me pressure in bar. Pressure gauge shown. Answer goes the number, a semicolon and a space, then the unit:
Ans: 0.7; bar
